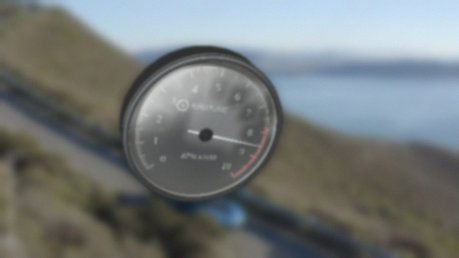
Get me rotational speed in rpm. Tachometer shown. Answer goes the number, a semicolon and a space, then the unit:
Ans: 8500; rpm
